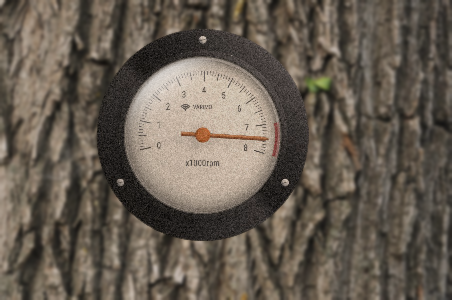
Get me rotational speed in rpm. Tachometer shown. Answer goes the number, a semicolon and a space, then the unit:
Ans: 7500; rpm
